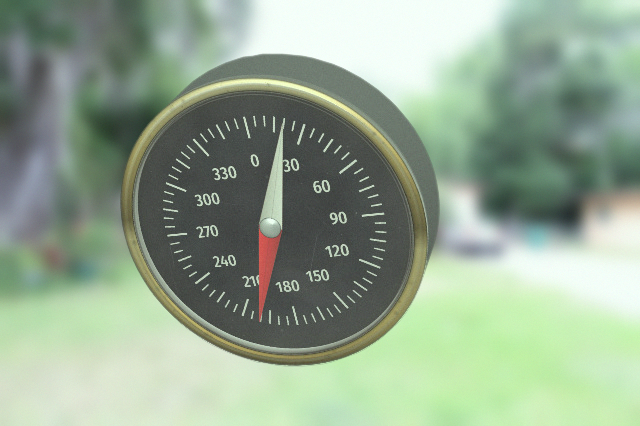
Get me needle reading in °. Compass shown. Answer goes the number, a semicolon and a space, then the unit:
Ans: 200; °
